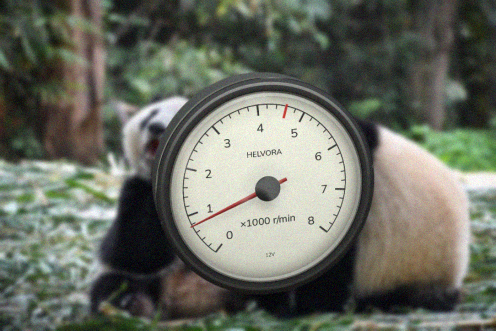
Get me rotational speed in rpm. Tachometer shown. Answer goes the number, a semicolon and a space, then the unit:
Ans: 800; rpm
